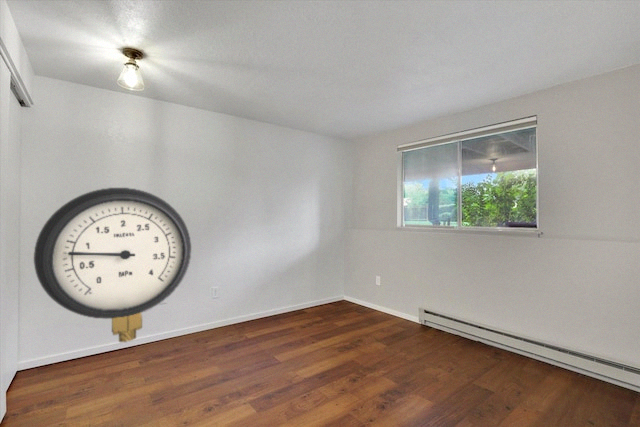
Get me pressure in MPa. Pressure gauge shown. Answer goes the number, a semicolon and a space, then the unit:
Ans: 0.8; MPa
